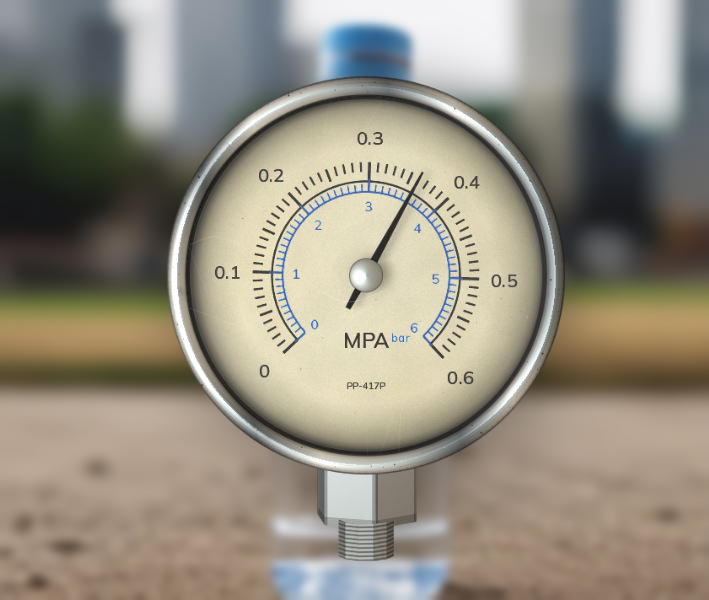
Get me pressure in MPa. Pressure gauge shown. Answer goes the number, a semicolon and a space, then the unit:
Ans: 0.36; MPa
